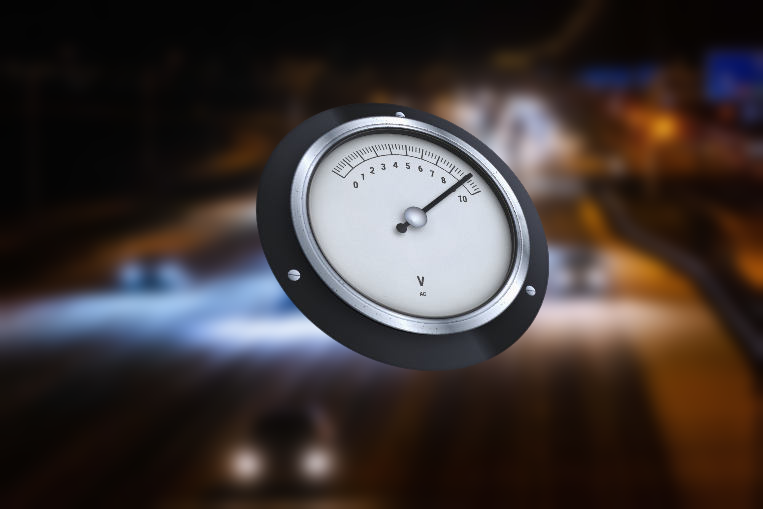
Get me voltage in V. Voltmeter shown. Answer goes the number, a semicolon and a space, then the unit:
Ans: 9; V
